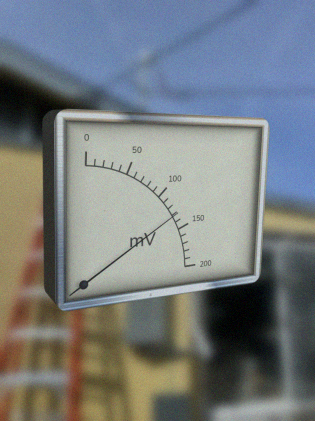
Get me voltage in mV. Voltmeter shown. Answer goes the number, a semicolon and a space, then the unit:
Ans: 130; mV
